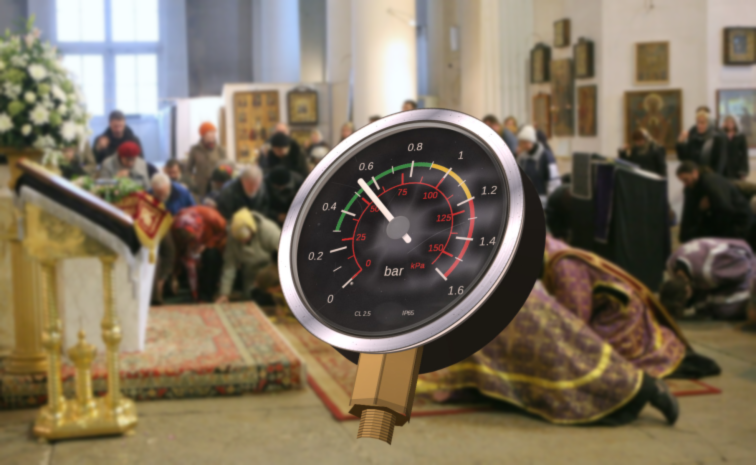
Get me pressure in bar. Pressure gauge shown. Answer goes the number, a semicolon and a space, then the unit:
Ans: 0.55; bar
